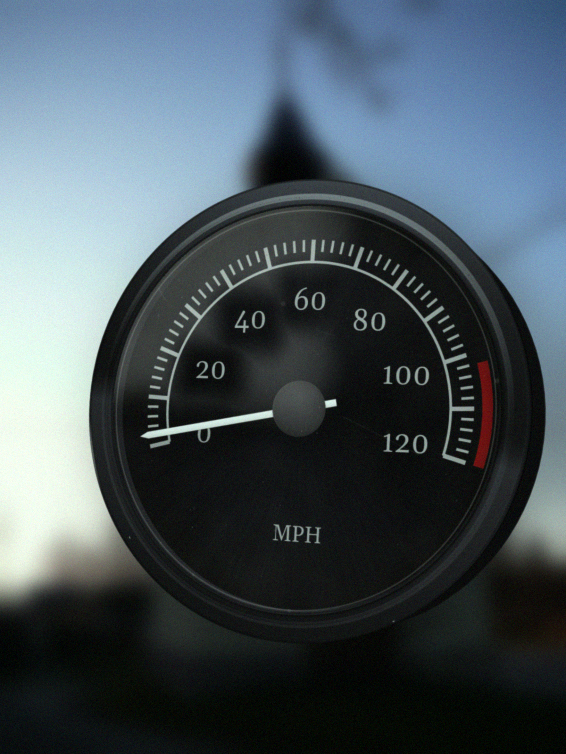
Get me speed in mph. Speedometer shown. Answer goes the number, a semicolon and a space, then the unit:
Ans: 2; mph
